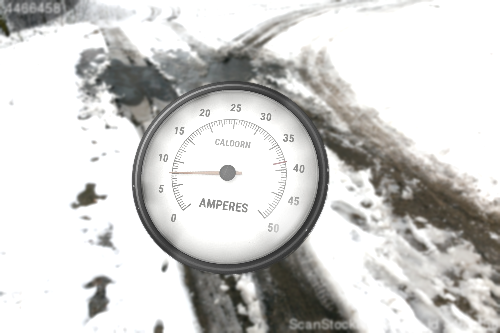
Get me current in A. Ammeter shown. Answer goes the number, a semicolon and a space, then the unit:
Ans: 7.5; A
